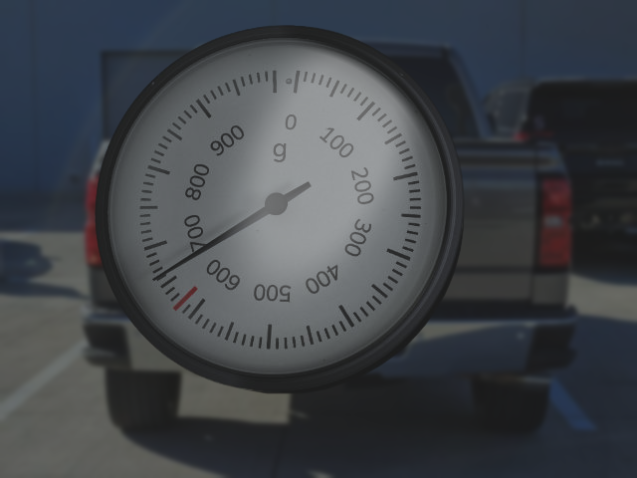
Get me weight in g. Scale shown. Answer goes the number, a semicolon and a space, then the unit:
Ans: 660; g
